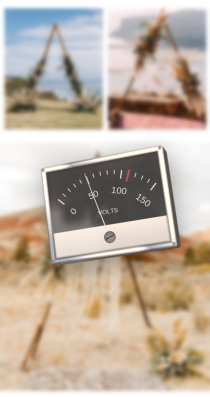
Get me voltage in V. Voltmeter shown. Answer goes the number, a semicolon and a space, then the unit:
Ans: 50; V
